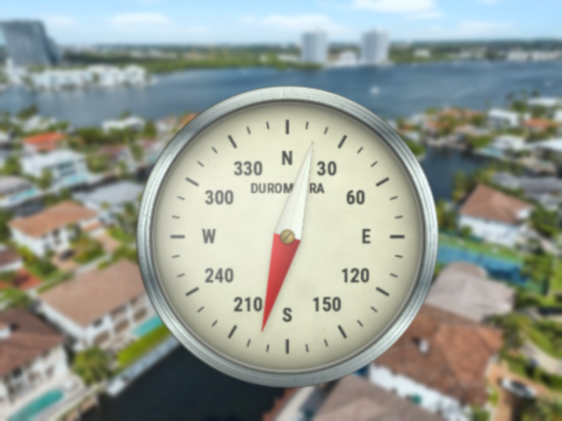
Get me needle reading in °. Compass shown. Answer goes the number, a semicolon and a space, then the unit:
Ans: 195; °
